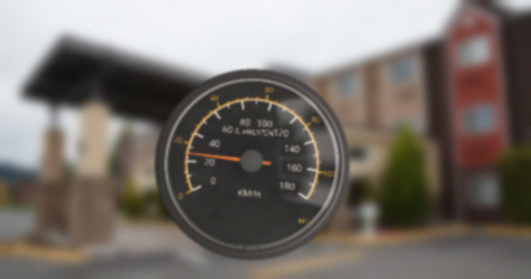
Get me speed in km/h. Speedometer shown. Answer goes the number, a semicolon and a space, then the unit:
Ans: 25; km/h
